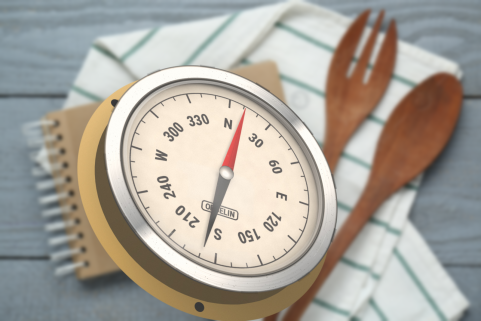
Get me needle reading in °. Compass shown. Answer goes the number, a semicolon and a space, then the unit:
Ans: 10; °
